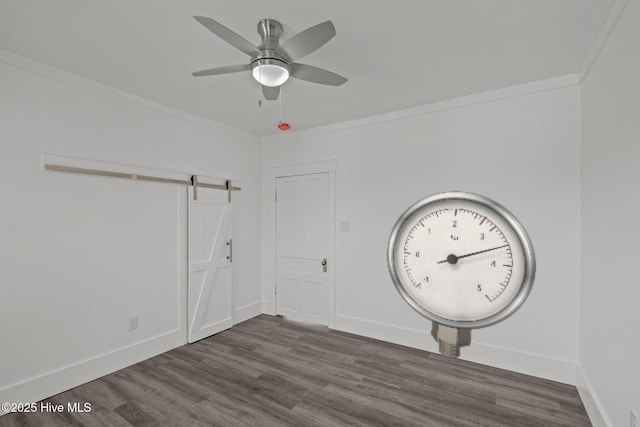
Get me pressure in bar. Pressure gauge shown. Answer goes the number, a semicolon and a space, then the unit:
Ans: 3.5; bar
